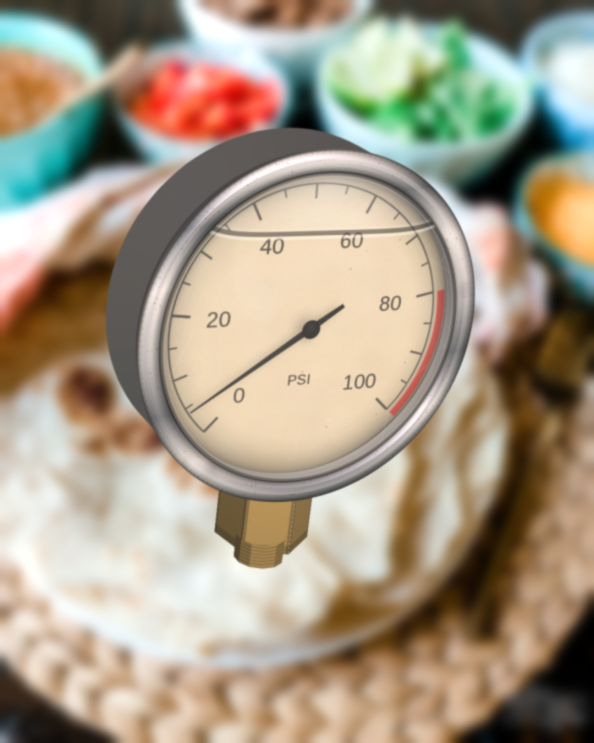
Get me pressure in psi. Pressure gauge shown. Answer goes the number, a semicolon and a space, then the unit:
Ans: 5; psi
